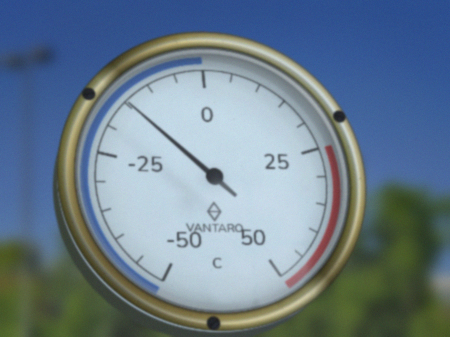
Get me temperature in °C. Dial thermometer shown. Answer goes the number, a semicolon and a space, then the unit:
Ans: -15; °C
